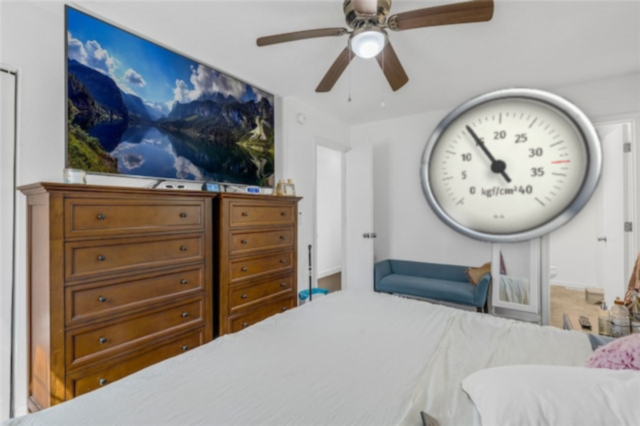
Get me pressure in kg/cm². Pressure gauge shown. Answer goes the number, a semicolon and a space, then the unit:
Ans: 15; kg/cm²
